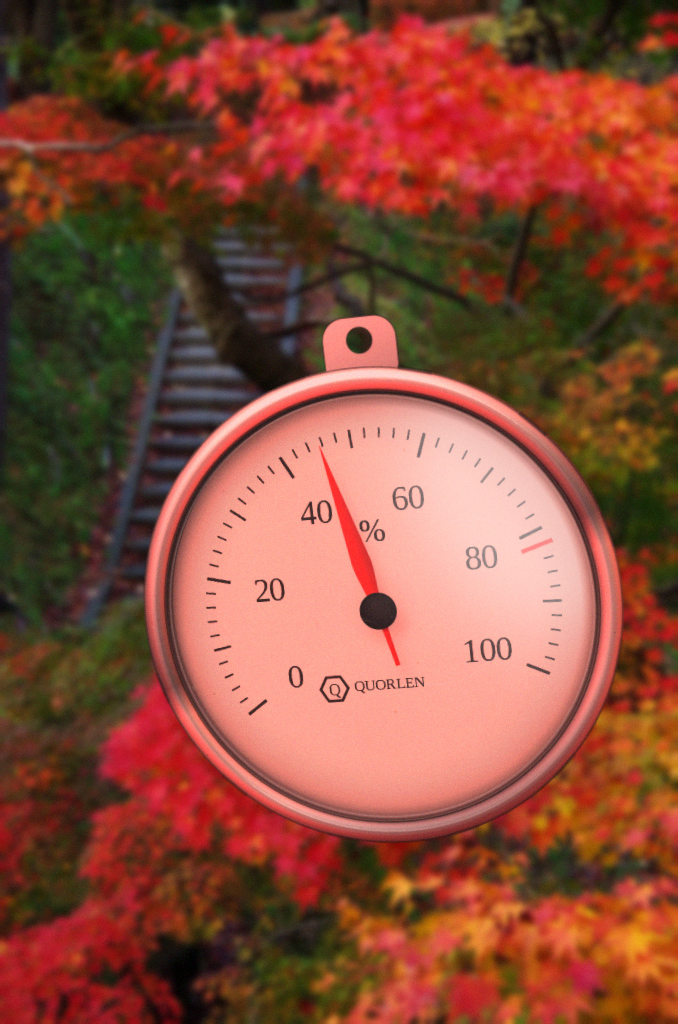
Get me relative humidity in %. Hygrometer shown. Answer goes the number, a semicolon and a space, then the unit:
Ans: 46; %
